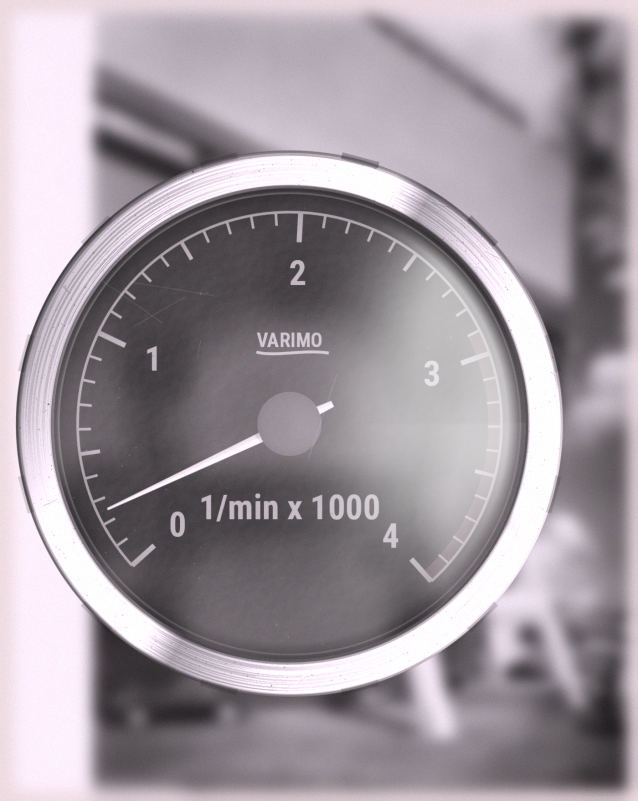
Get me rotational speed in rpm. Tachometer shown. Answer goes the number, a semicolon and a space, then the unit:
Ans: 250; rpm
